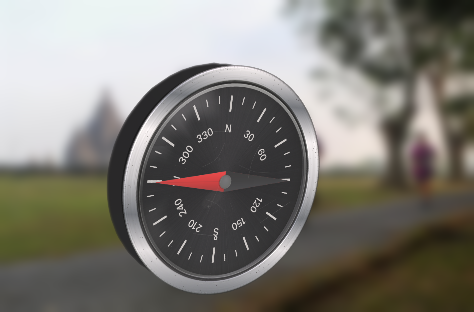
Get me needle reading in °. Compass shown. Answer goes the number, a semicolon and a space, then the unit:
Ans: 270; °
